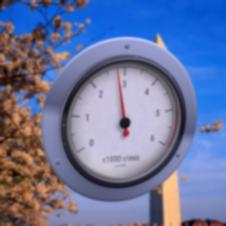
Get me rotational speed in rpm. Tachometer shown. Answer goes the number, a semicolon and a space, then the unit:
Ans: 2750; rpm
